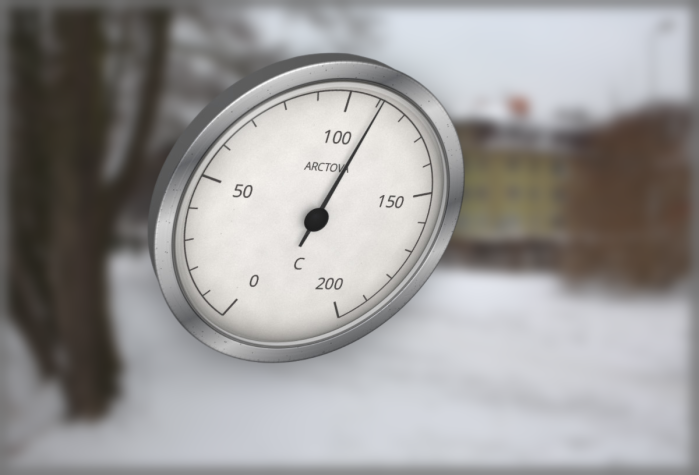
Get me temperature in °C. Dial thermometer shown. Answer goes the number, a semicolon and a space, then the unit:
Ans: 110; °C
